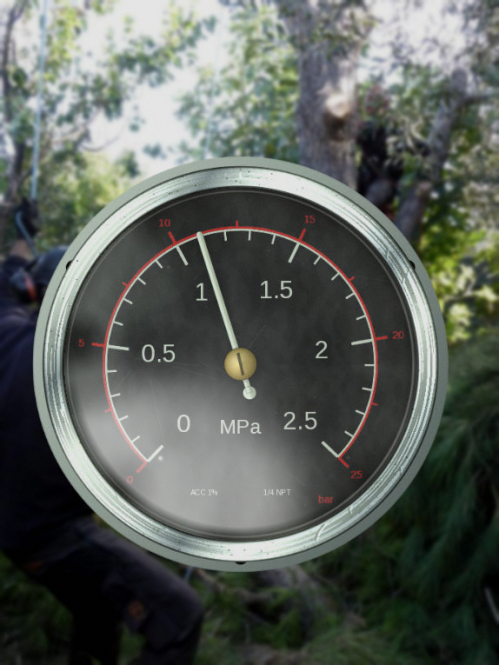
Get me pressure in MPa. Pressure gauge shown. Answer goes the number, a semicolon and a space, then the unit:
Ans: 1.1; MPa
